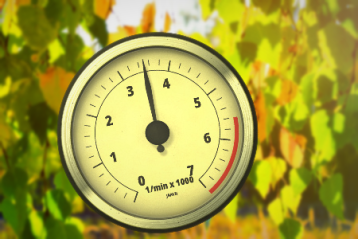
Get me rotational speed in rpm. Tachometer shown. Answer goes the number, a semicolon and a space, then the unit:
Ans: 3500; rpm
